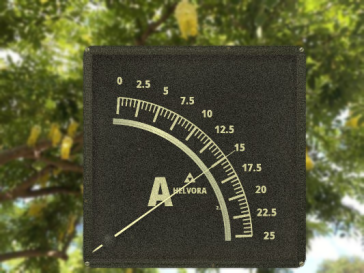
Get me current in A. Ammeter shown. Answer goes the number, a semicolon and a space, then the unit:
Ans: 15; A
